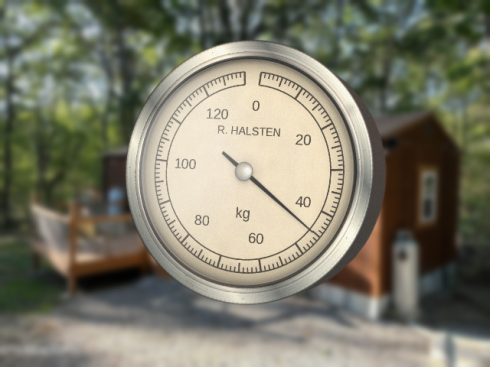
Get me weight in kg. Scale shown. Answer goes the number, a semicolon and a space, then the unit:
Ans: 45; kg
